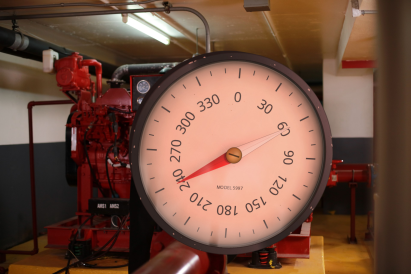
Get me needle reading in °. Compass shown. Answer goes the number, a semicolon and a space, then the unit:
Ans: 240; °
